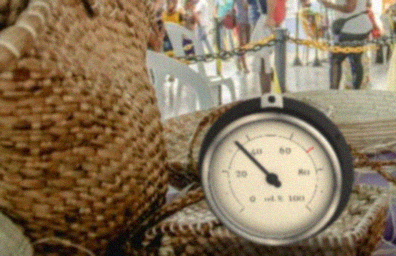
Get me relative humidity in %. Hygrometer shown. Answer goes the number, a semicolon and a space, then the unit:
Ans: 35; %
